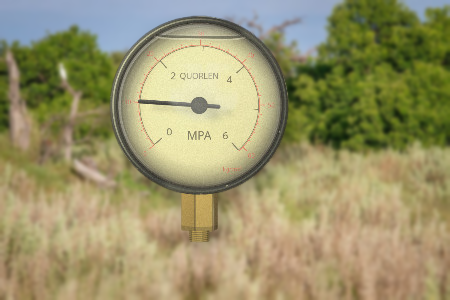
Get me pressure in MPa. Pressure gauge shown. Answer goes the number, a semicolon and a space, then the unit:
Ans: 1; MPa
